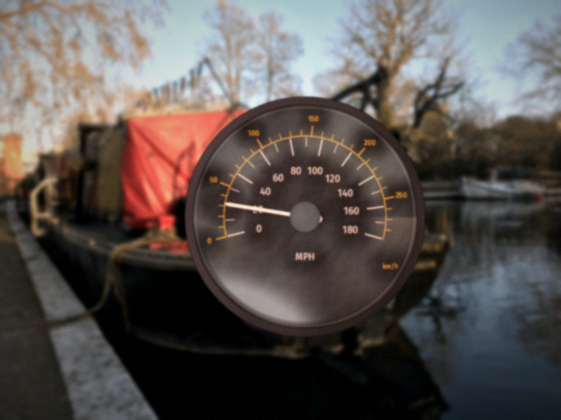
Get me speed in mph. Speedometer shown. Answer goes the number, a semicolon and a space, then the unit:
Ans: 20; mph
